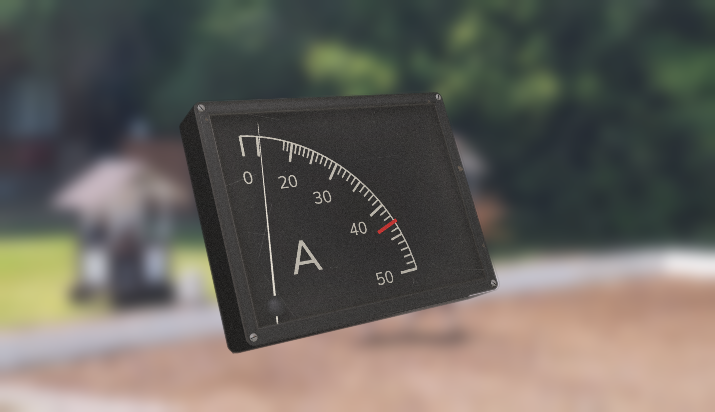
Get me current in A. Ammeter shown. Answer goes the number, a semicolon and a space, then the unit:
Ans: 10; A
